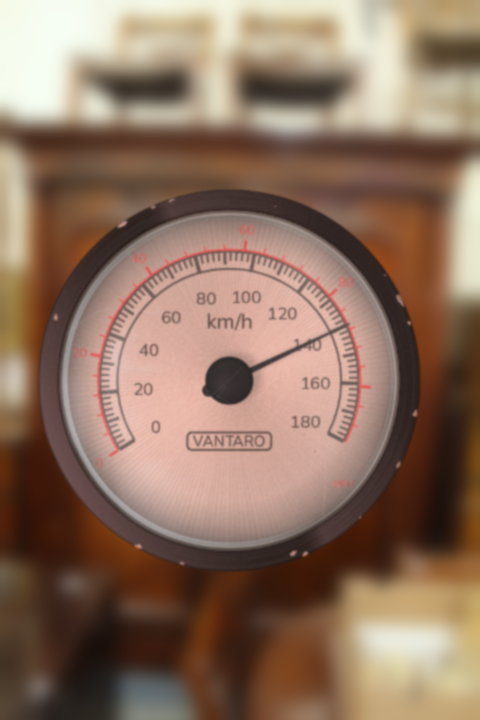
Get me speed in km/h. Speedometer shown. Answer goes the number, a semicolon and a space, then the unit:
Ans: 140; km/h
